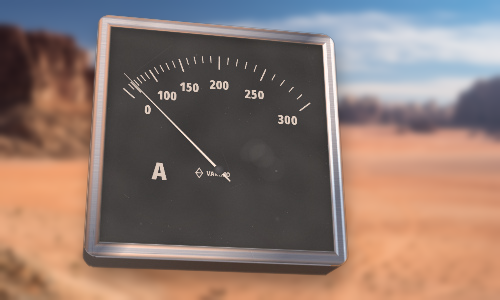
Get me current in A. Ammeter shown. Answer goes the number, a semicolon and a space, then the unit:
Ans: 50; A
